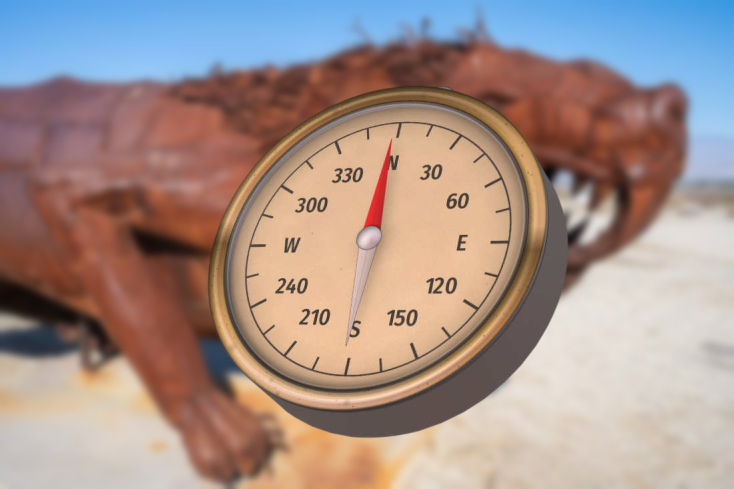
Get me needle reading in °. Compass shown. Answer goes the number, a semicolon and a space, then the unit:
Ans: 0; °
